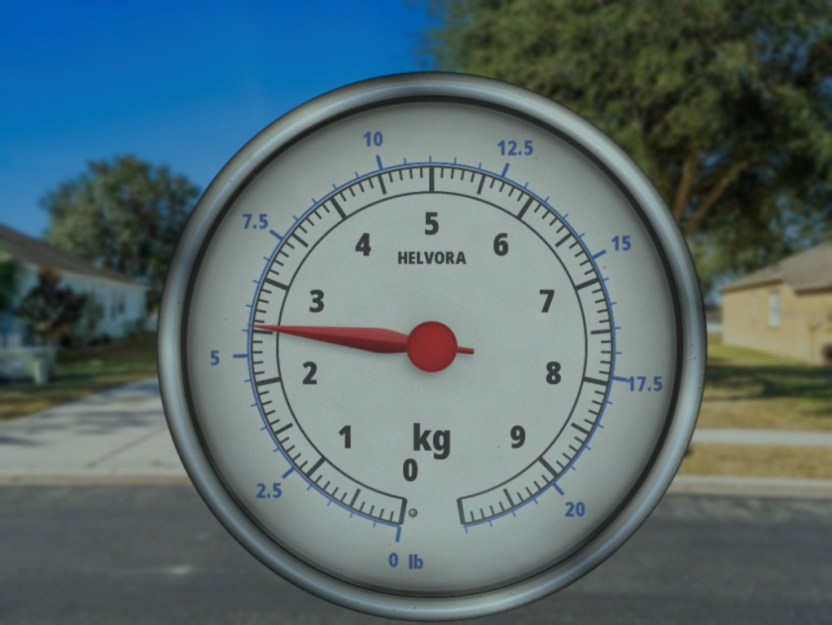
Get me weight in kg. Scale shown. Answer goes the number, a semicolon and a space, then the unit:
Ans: 2.55; kg
